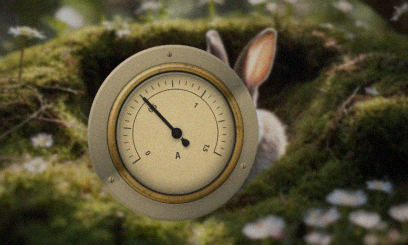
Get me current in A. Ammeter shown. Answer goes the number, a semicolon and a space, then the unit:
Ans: 0.5; A
